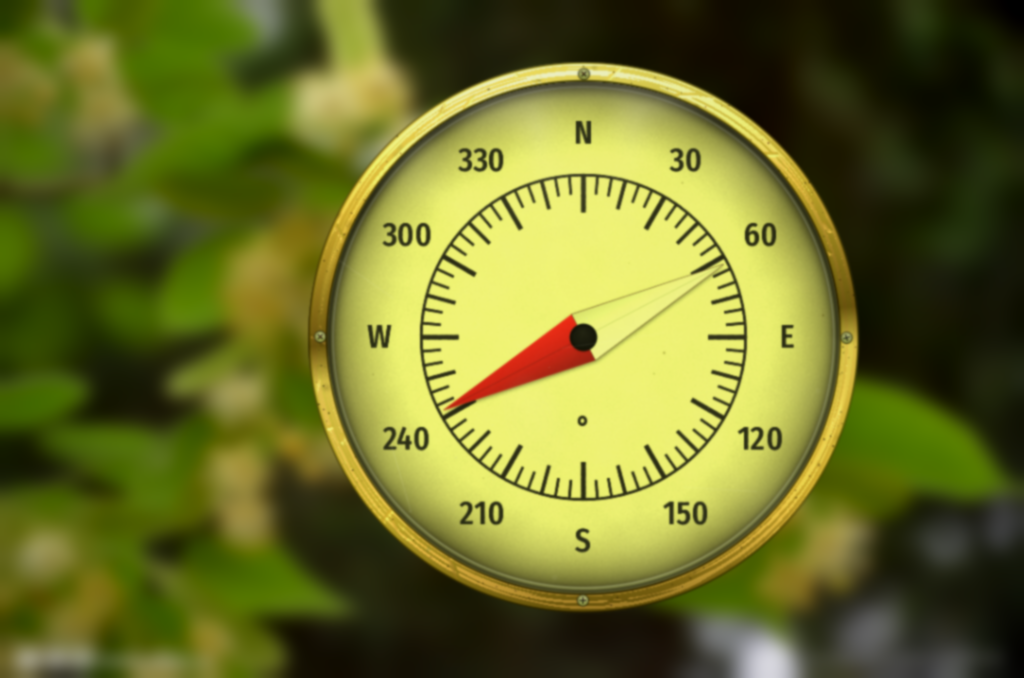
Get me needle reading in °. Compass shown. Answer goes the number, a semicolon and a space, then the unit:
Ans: 242.5; °
